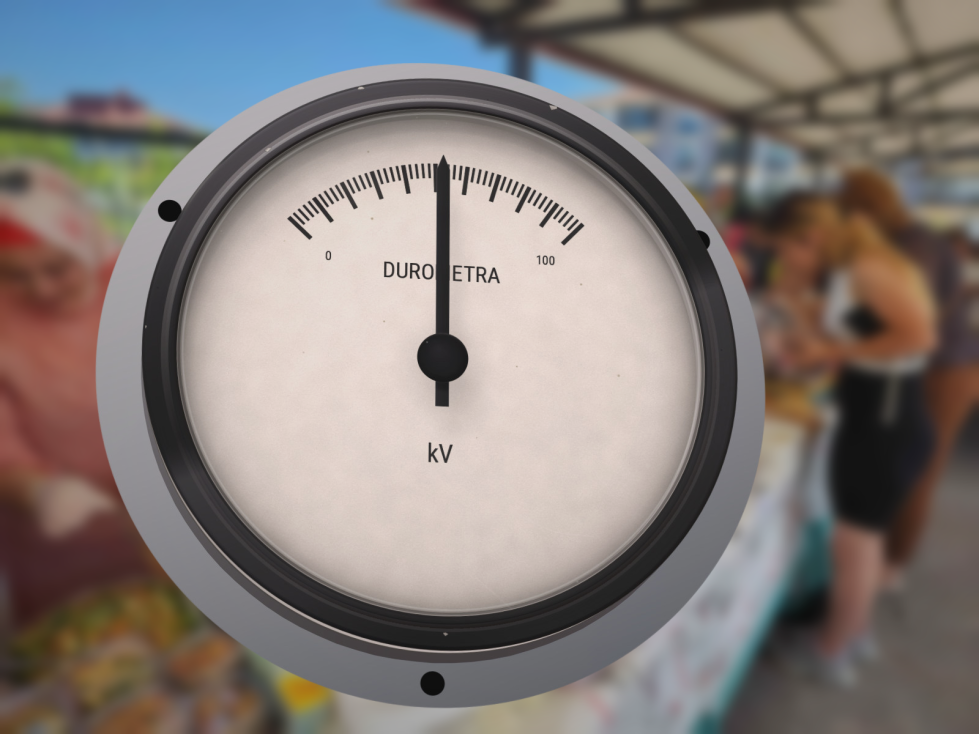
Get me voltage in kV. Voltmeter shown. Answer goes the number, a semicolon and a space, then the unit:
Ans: 52; kV
